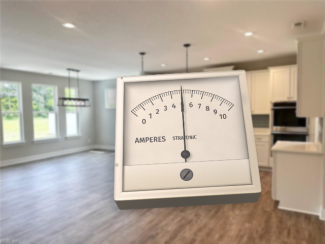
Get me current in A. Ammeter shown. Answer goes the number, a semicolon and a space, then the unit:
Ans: 5; A
